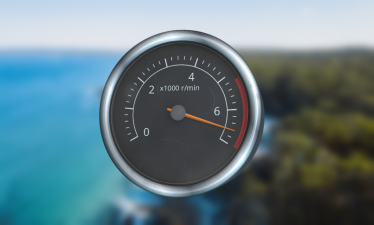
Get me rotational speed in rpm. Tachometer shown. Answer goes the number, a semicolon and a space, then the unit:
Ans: 6600; rpm
